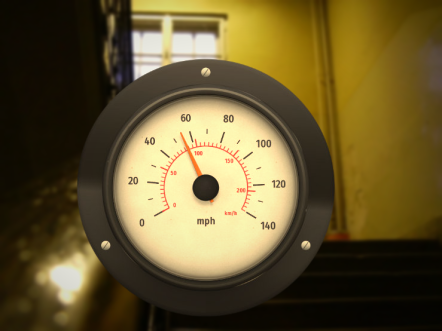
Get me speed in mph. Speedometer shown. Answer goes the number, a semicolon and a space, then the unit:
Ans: 55; mph
